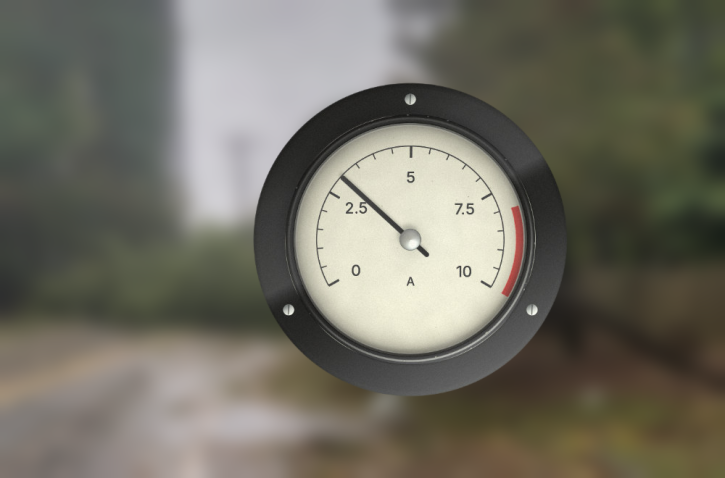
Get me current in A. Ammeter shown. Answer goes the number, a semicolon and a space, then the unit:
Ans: 3; A
